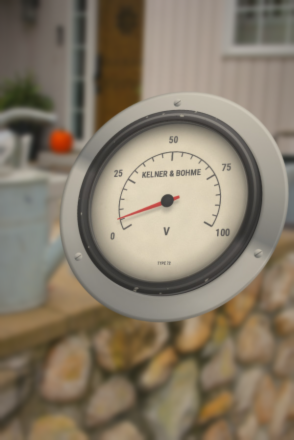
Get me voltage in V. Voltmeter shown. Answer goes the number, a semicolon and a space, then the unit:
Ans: 5; V
